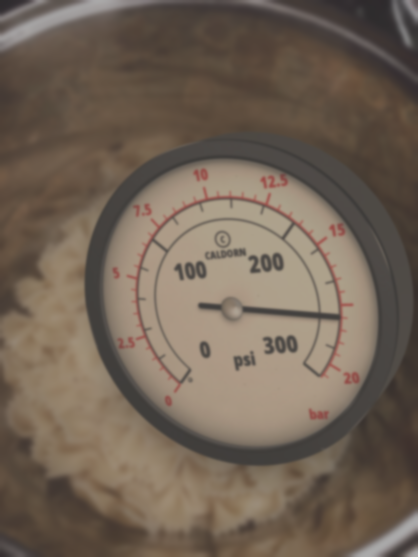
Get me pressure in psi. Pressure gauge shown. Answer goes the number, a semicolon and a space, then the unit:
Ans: 260; psi
